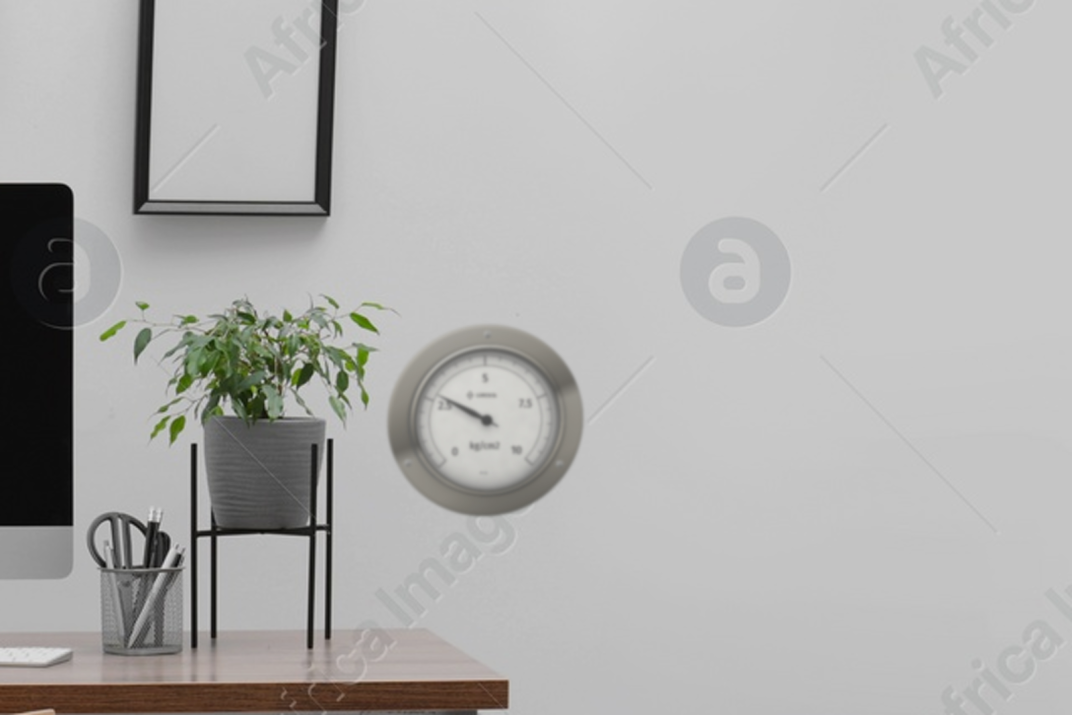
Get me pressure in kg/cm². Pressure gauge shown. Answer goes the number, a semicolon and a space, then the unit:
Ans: 2.75; kg/cm²
